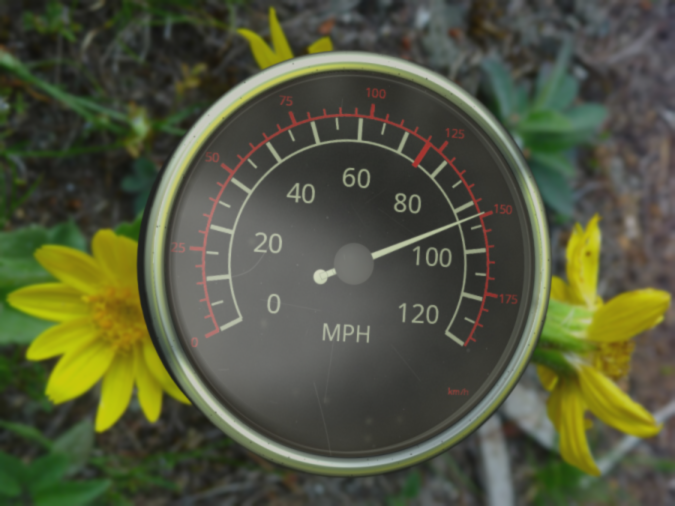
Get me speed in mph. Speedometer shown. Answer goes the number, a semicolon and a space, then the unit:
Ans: 92.5; mph
